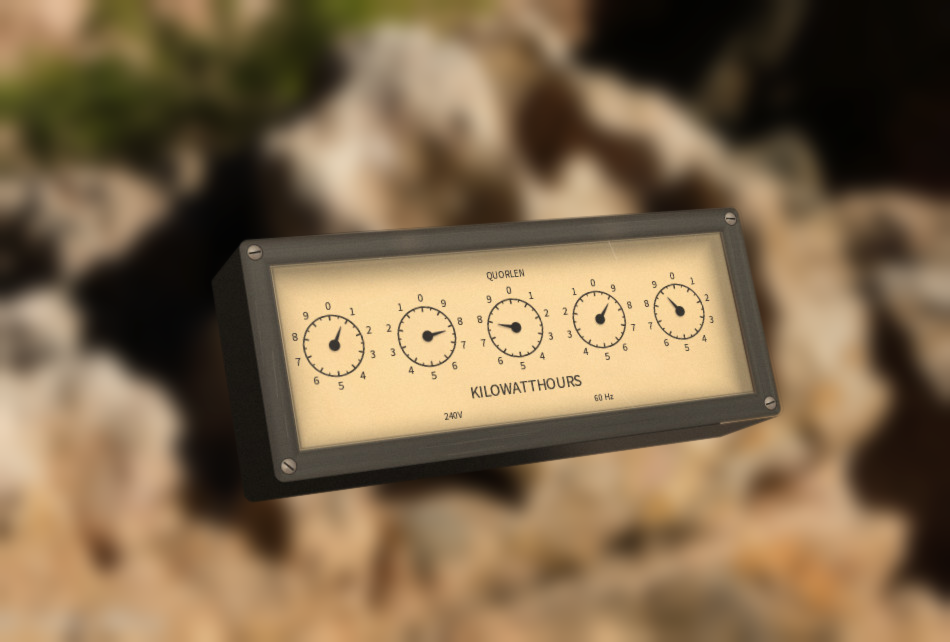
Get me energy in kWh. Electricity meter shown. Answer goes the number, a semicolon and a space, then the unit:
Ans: 7789; kWh
